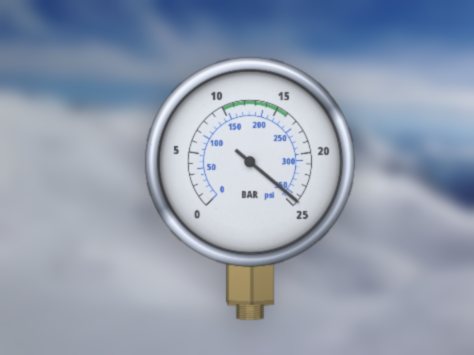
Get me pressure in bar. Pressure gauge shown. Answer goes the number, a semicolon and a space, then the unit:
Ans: 24.5; bar
